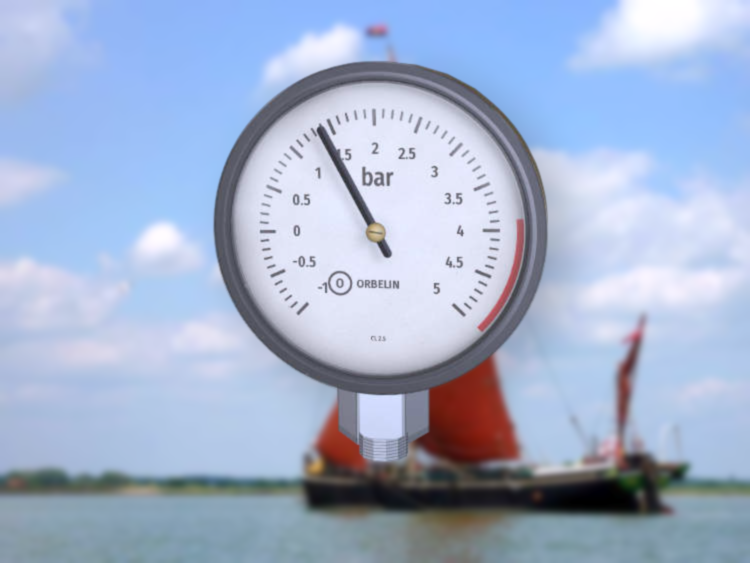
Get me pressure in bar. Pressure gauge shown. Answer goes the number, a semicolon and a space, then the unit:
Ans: 1.4; bar
